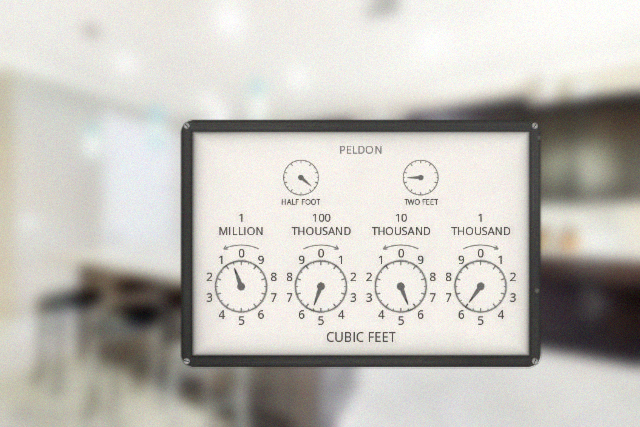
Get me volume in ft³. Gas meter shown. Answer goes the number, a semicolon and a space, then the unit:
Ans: 55600; ft³
